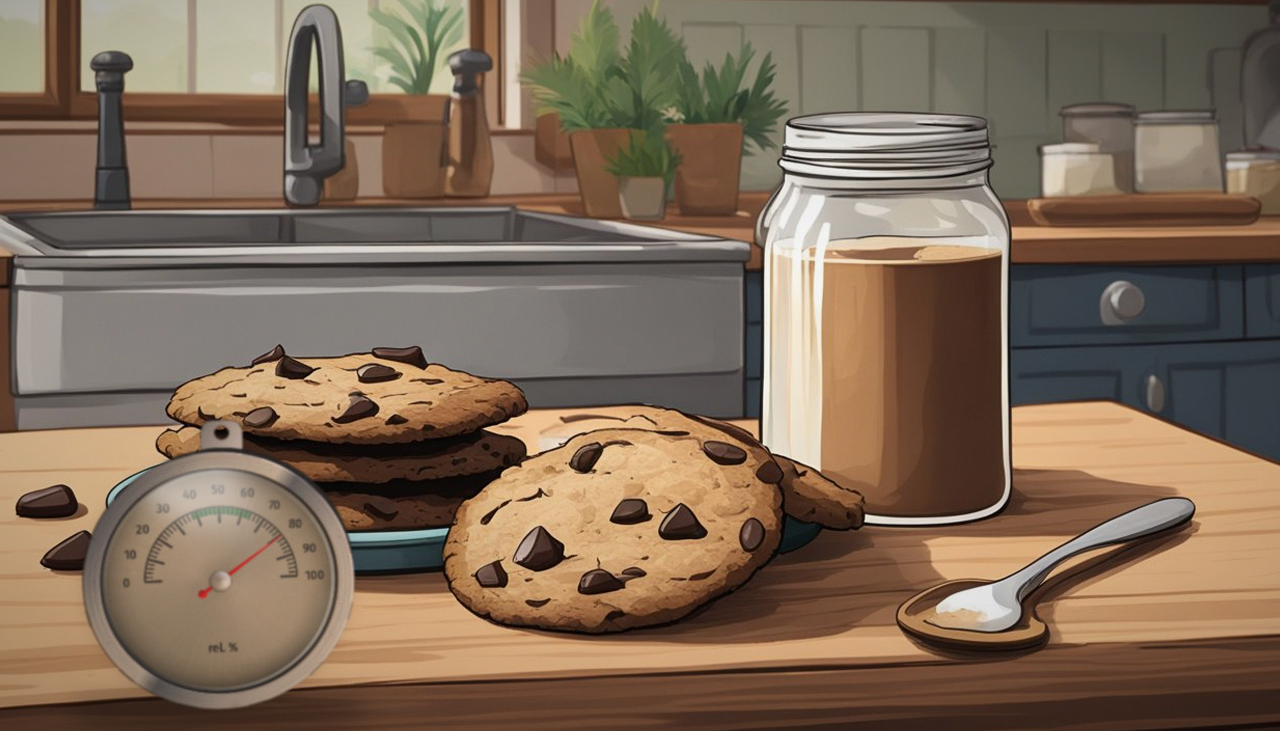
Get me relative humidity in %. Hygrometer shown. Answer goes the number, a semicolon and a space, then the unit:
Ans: 80; %
